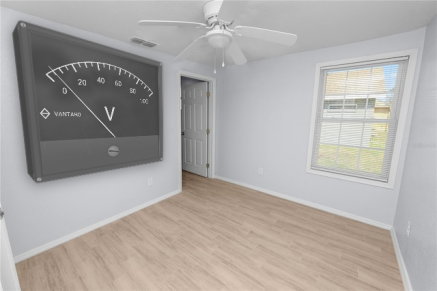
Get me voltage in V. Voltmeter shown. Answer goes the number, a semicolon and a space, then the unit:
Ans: 5; V
